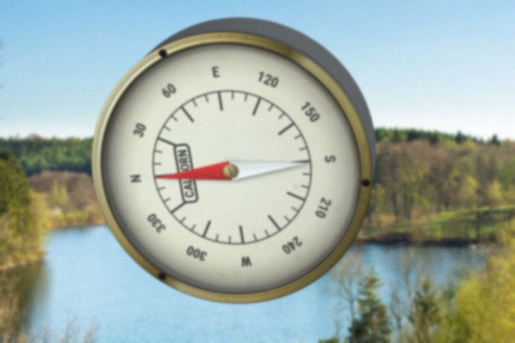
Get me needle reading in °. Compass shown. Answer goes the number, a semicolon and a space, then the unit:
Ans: 0; °
